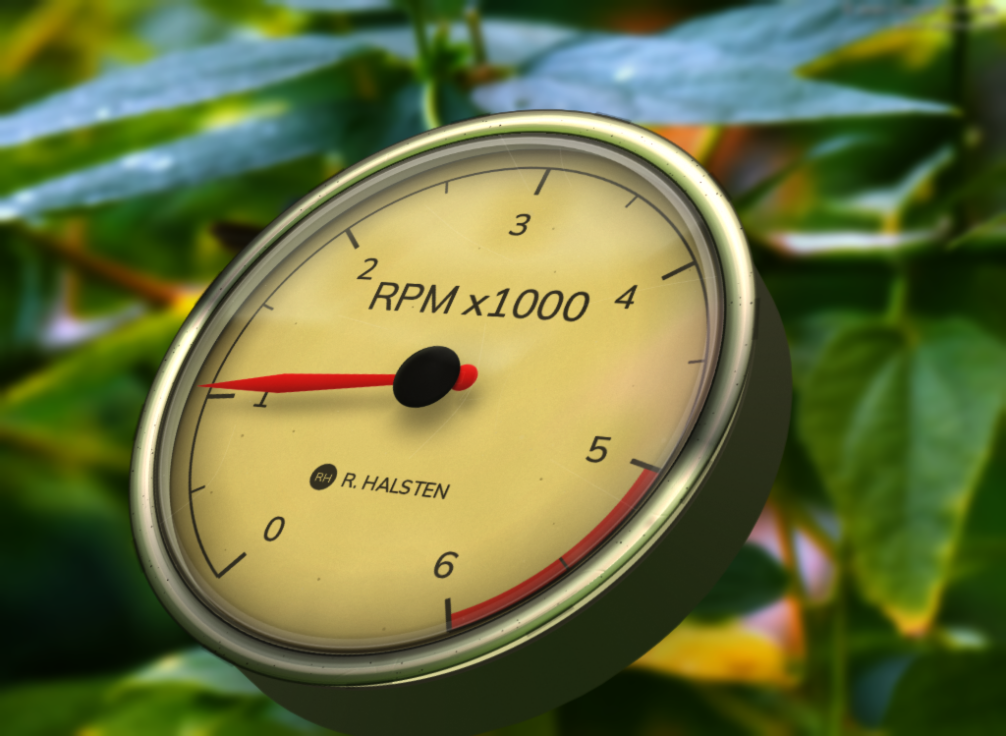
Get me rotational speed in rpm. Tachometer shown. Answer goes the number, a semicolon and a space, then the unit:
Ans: 1000; rpm
